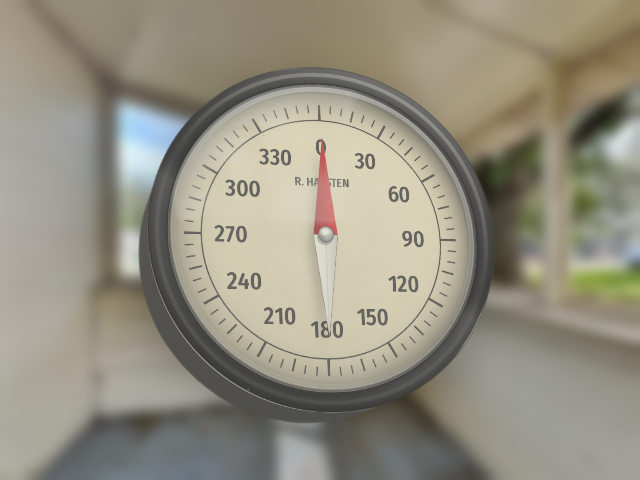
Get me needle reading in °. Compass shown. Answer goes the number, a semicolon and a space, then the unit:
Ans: 0; °
